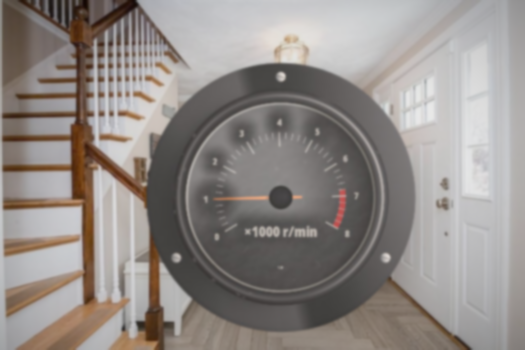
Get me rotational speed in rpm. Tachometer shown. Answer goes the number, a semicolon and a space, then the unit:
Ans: 1000; rpm
